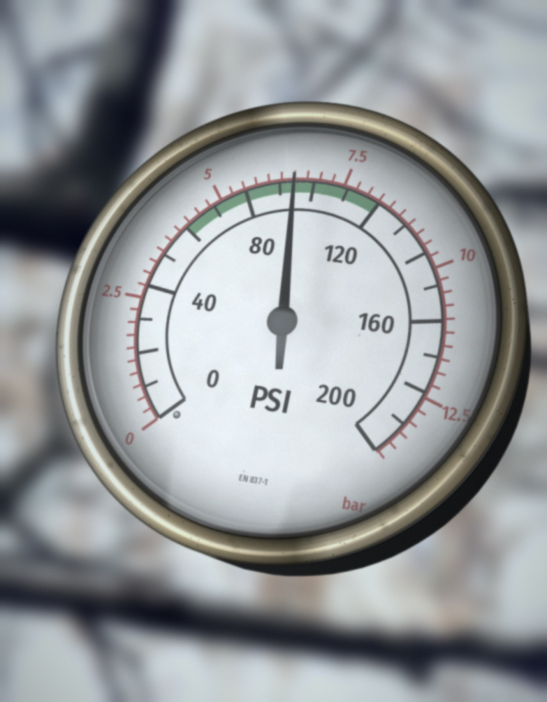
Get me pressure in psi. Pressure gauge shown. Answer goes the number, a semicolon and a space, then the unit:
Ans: 95; psi
